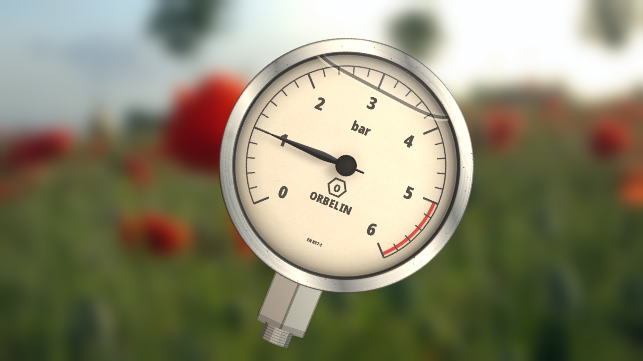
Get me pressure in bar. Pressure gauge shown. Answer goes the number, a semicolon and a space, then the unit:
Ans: 1; bar
